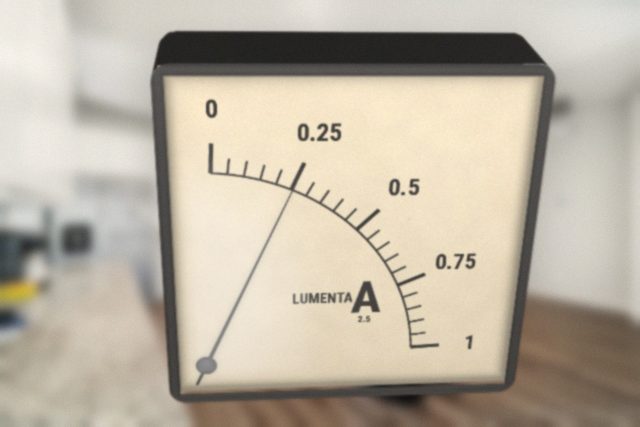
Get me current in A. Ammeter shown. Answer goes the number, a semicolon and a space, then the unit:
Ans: 0.25; A
